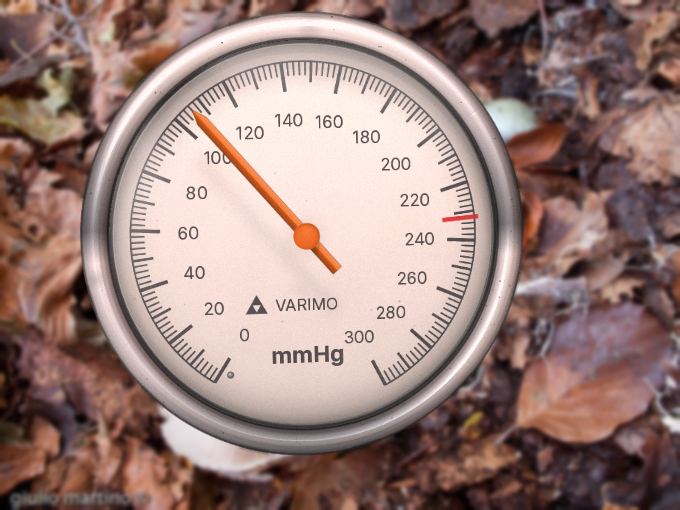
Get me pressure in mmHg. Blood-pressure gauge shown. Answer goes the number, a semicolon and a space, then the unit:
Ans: 106; mmHg
